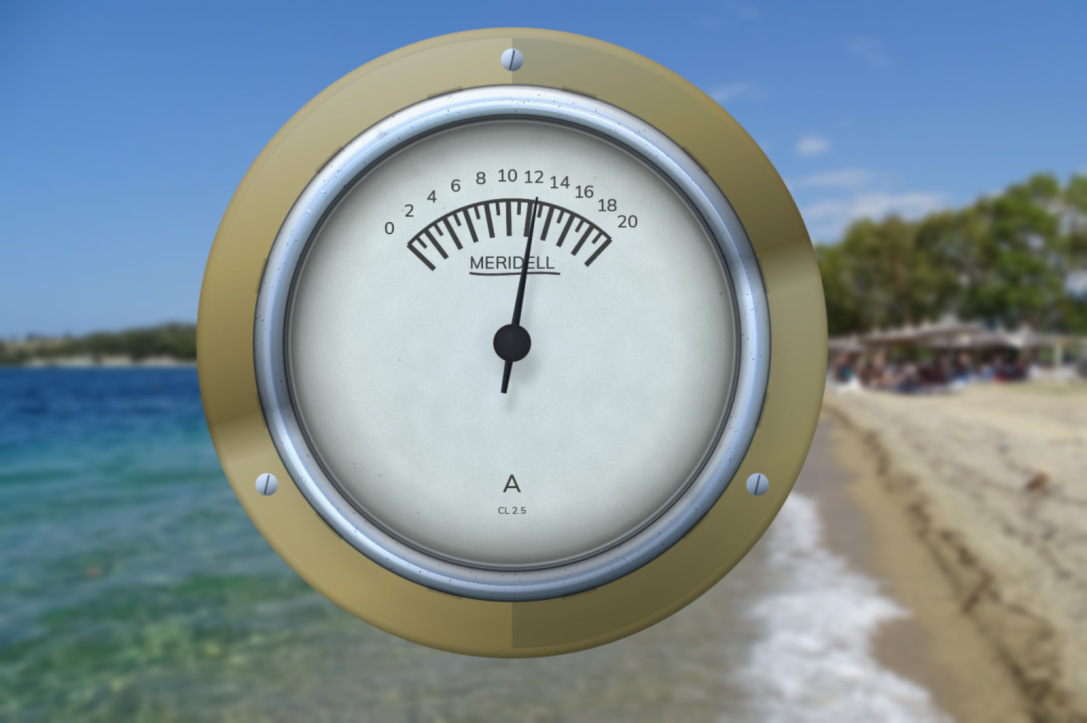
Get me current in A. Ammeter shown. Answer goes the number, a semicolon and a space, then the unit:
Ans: 12.5; A
